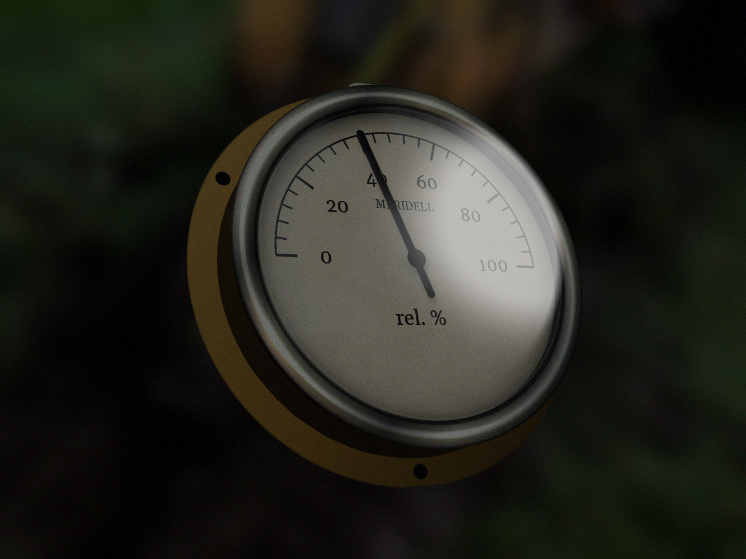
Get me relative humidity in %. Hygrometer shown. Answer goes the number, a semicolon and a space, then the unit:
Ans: 40; %
